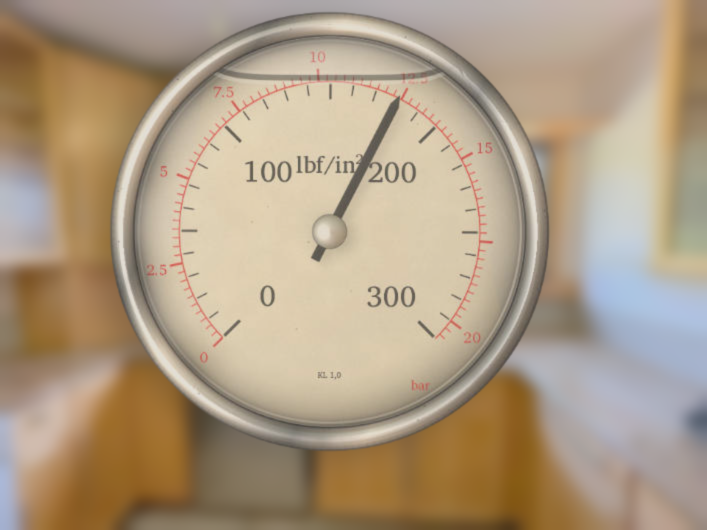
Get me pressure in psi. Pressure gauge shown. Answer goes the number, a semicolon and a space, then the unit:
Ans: 180; psi
